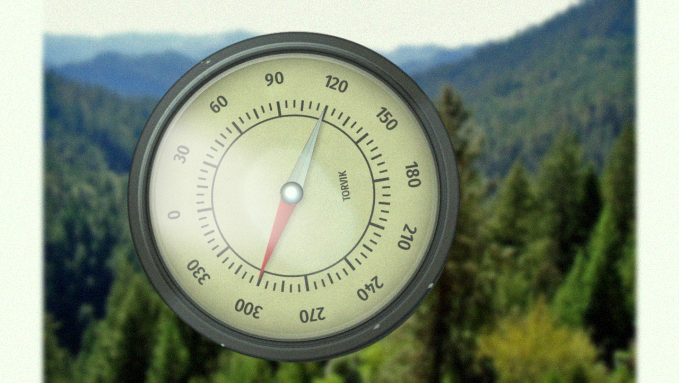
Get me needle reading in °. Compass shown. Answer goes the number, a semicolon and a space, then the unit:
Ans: 300; °
